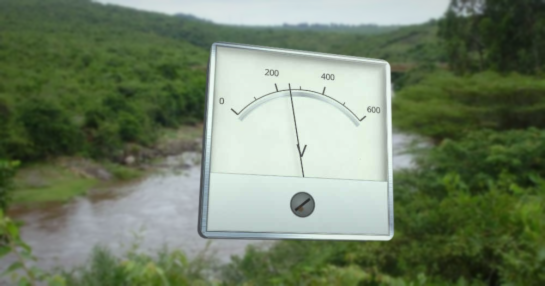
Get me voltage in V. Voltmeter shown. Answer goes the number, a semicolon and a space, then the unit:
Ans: 250; V
